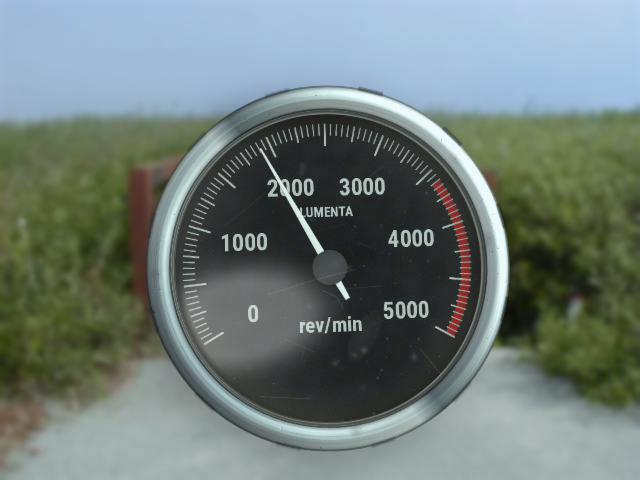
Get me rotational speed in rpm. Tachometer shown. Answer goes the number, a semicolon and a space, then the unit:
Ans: 1900; rpm
